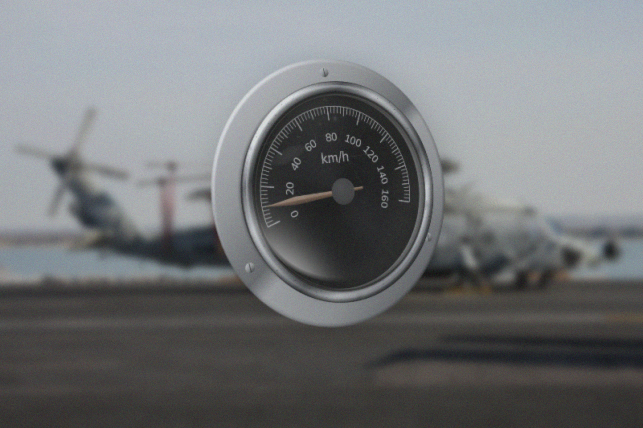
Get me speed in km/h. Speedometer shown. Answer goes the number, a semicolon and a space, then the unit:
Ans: 10; km/h
